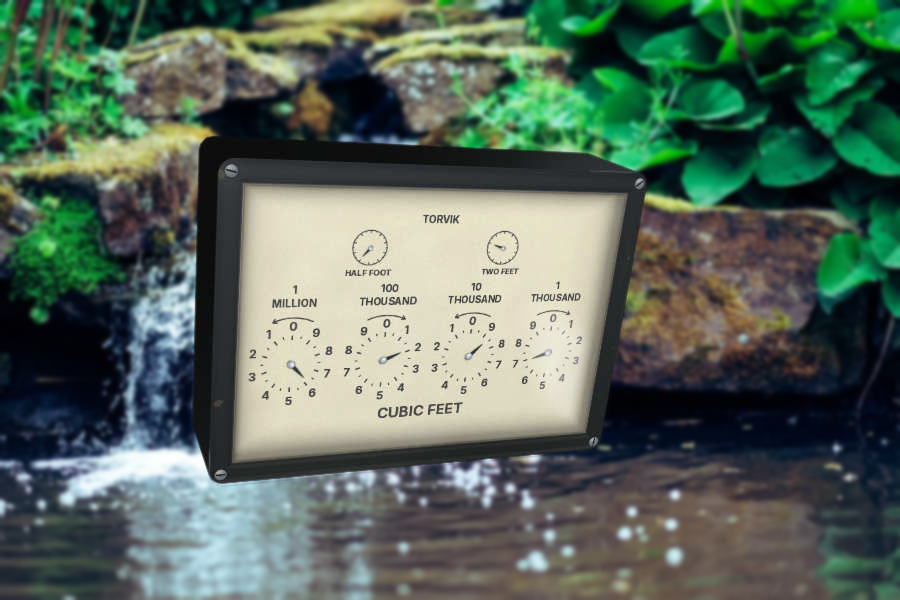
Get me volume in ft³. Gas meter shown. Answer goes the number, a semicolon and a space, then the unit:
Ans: 618700; ft³
